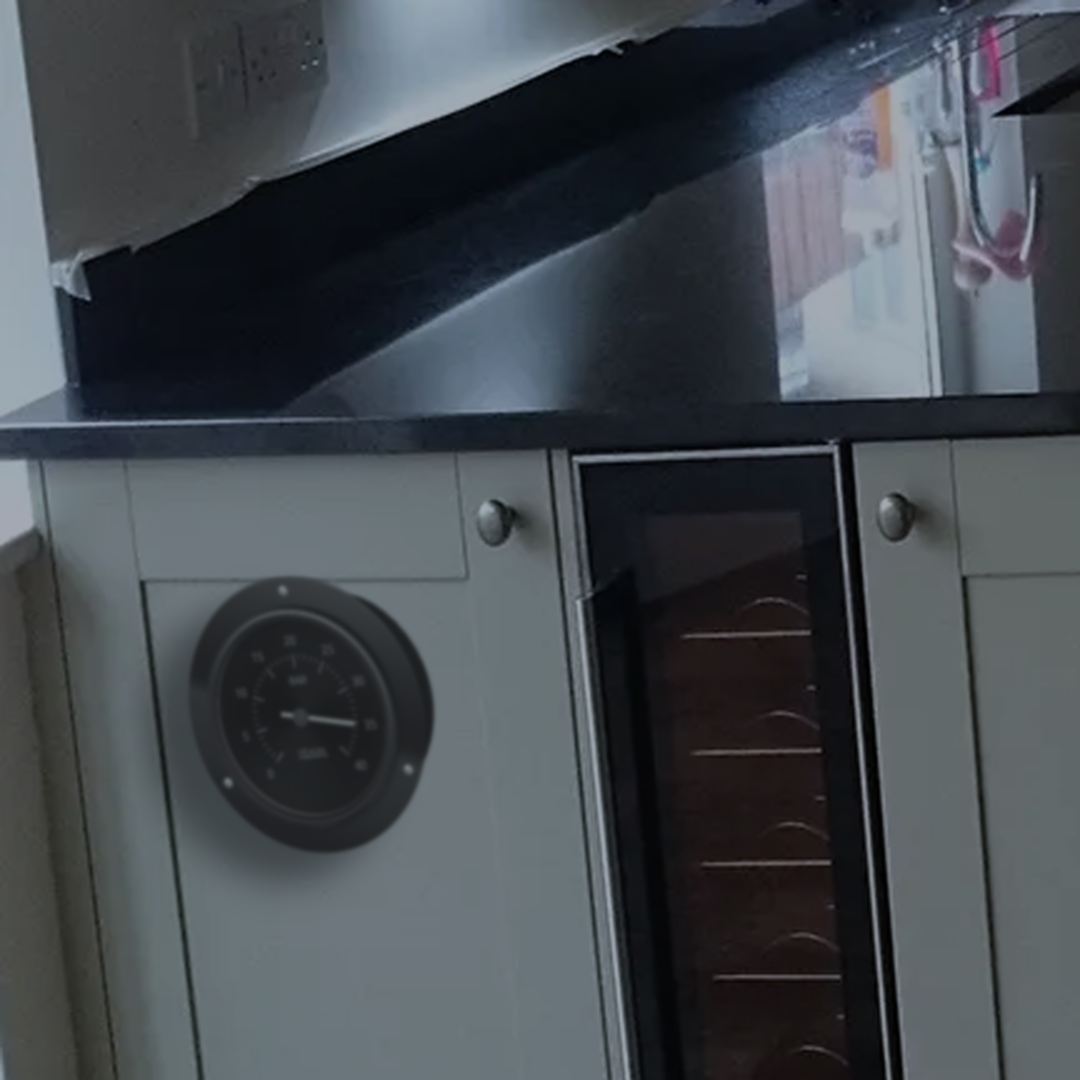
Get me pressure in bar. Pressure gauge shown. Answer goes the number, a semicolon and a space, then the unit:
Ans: 35; bar
